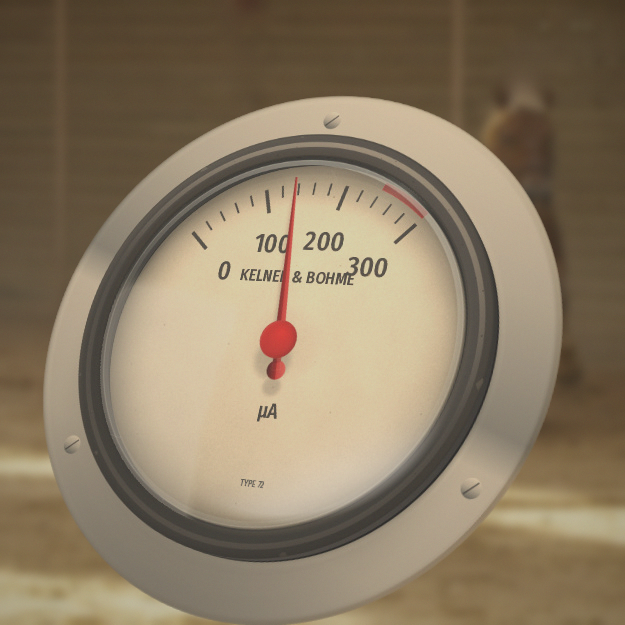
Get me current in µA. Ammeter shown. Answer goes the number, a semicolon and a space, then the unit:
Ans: 140; µA
